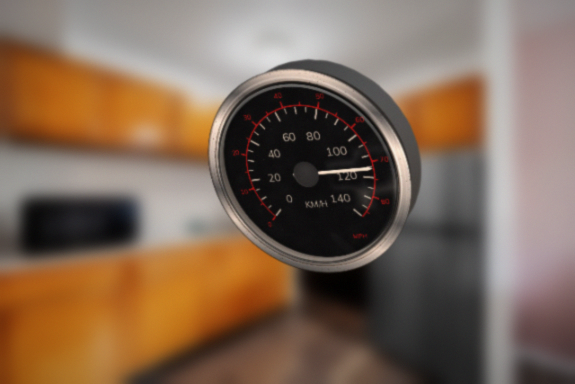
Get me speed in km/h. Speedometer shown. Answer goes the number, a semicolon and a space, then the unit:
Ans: 115; km/h
